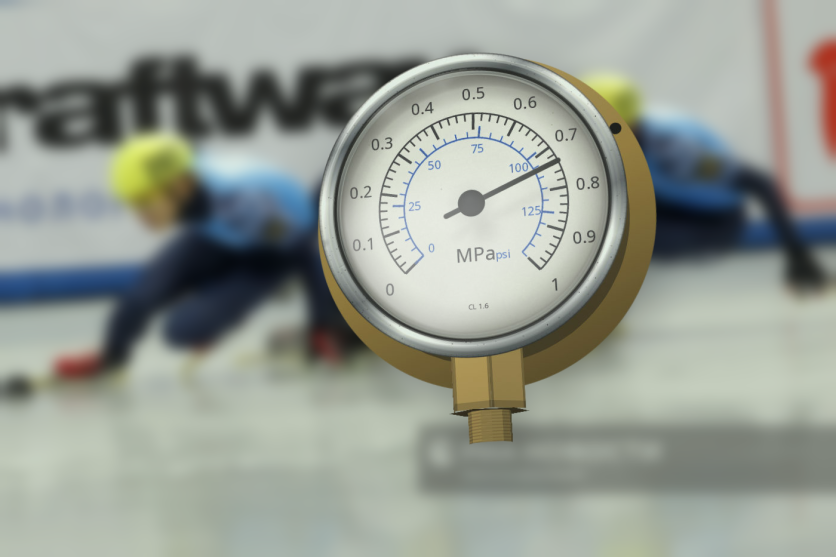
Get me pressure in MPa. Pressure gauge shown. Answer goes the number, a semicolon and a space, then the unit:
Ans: 0.74; MPa
